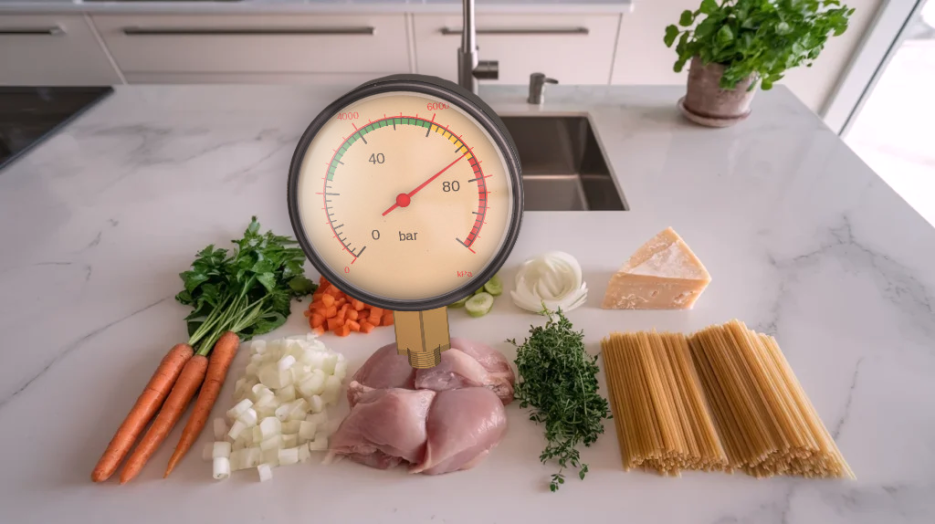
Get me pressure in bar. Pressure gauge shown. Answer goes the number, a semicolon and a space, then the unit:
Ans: 72; bar
